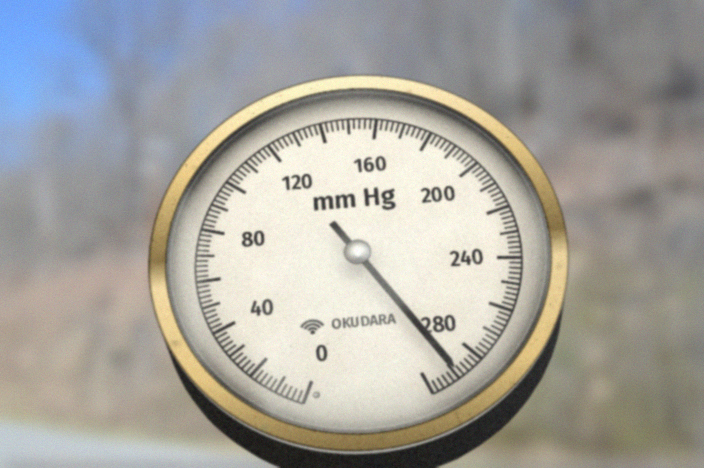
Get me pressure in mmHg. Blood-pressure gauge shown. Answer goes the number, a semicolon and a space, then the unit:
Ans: 290; mmHg
